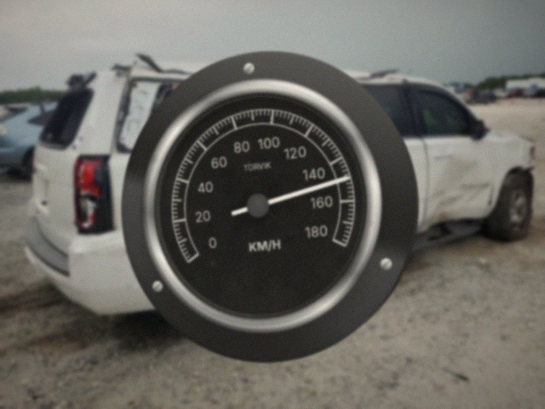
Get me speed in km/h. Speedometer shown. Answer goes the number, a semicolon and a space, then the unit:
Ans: 150; km/h
